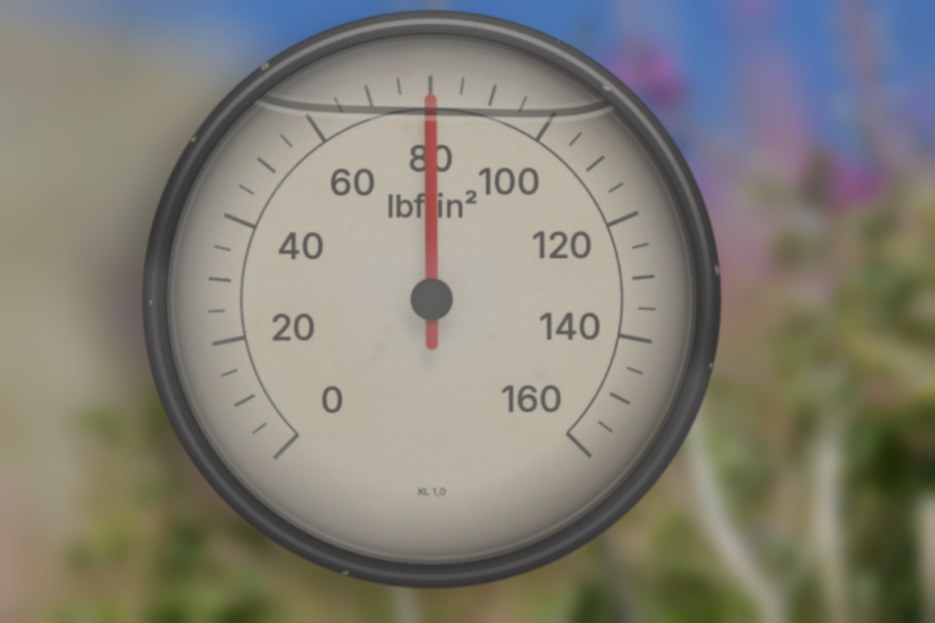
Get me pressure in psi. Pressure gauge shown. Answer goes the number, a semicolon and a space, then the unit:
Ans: 80; psi
